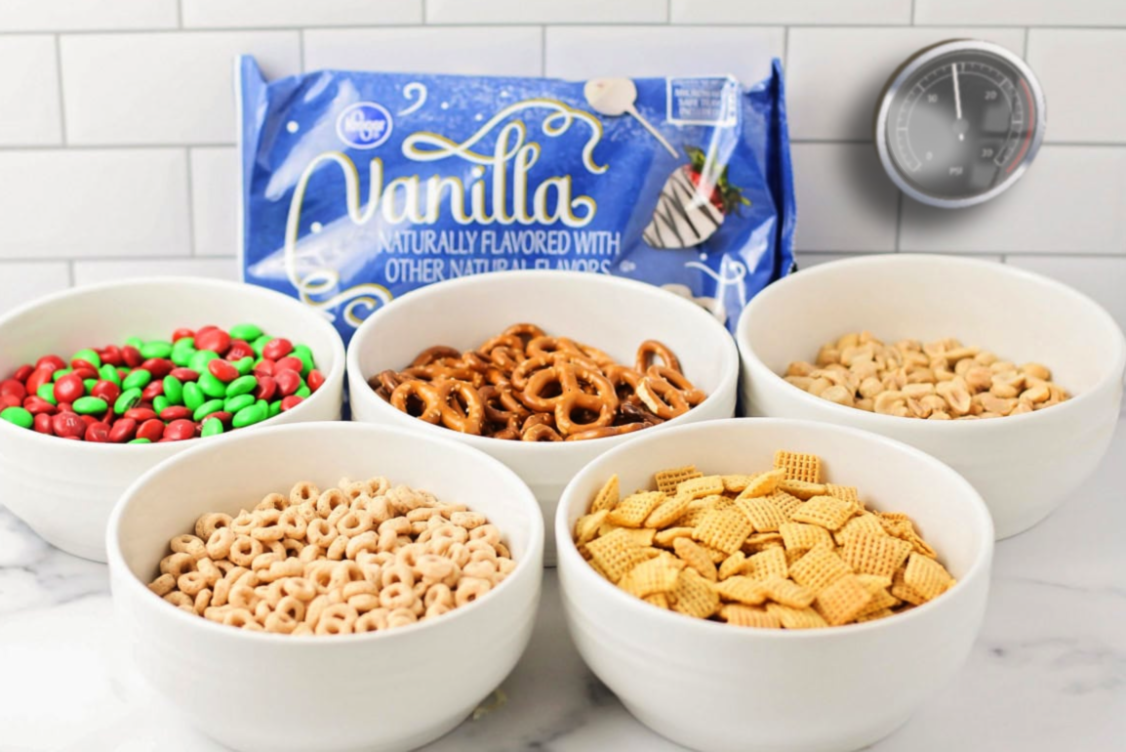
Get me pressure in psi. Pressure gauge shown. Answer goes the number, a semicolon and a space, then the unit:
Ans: 14; psi
